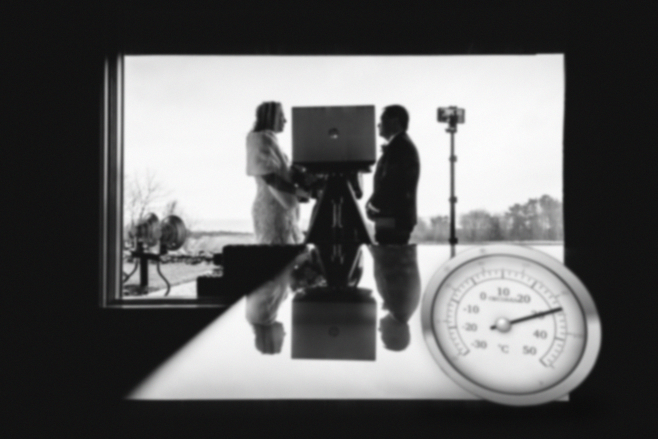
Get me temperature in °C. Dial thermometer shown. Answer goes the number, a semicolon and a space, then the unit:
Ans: 30; °C
